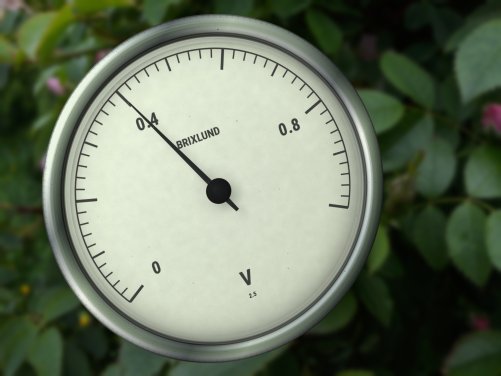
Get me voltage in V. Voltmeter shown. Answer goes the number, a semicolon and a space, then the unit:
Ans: 0.4; V
